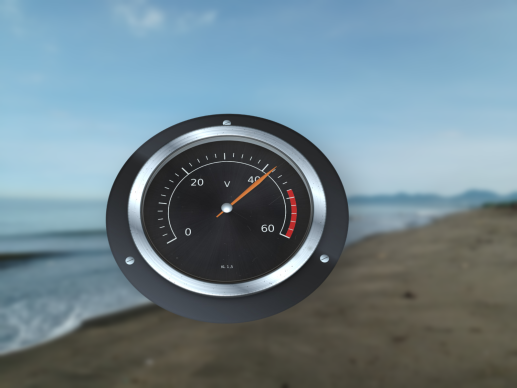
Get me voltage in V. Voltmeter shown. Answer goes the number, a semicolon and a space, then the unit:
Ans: 42; V
